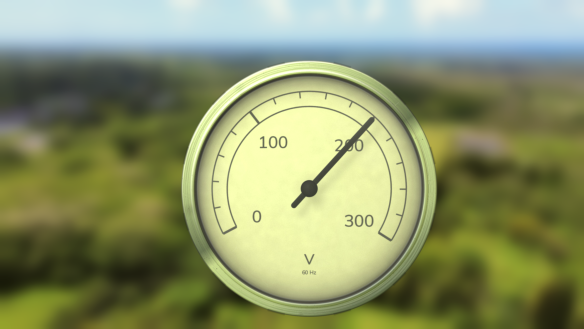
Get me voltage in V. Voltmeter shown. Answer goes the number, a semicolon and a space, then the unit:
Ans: 200; V
